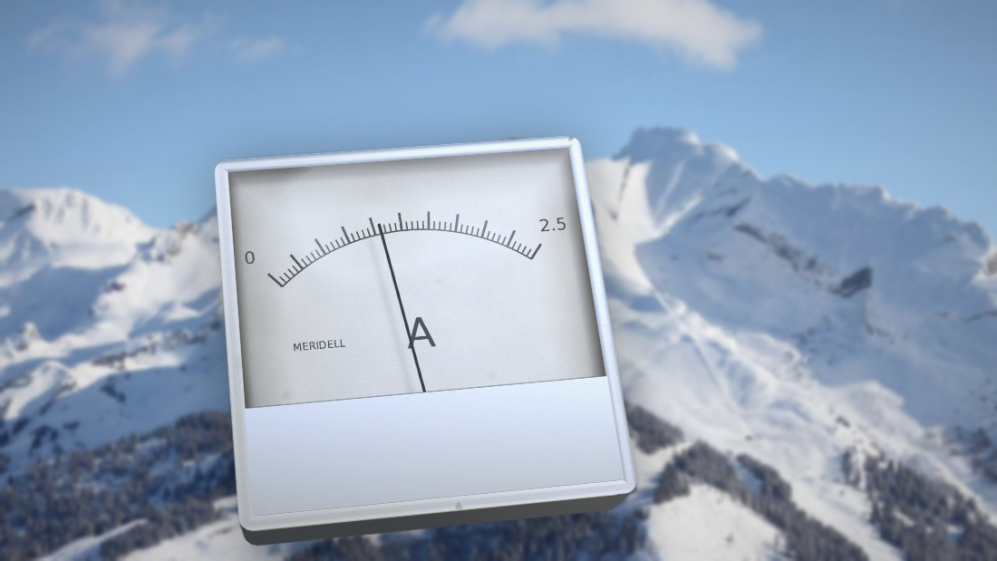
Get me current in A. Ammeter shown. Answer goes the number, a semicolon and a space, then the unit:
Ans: 1.05; A
